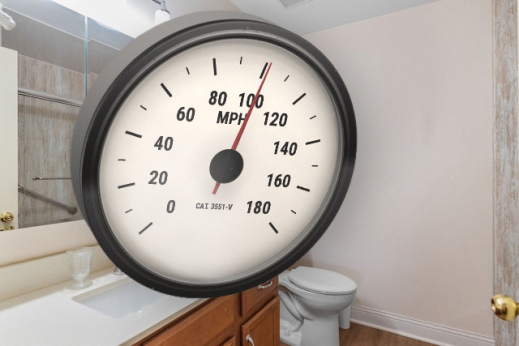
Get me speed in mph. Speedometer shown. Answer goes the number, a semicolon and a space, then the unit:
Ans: 100; mph
